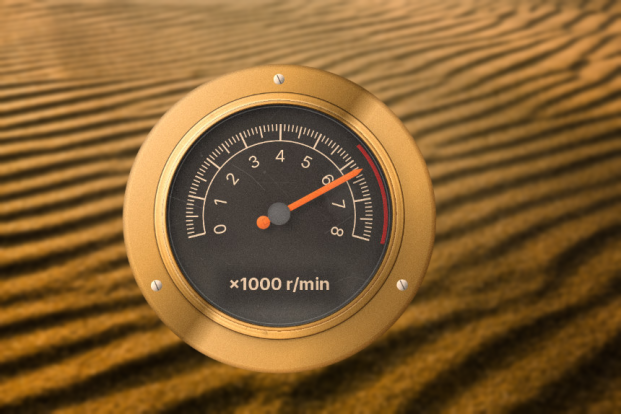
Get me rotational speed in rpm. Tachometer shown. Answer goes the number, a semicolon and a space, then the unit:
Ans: 6300; rpm
